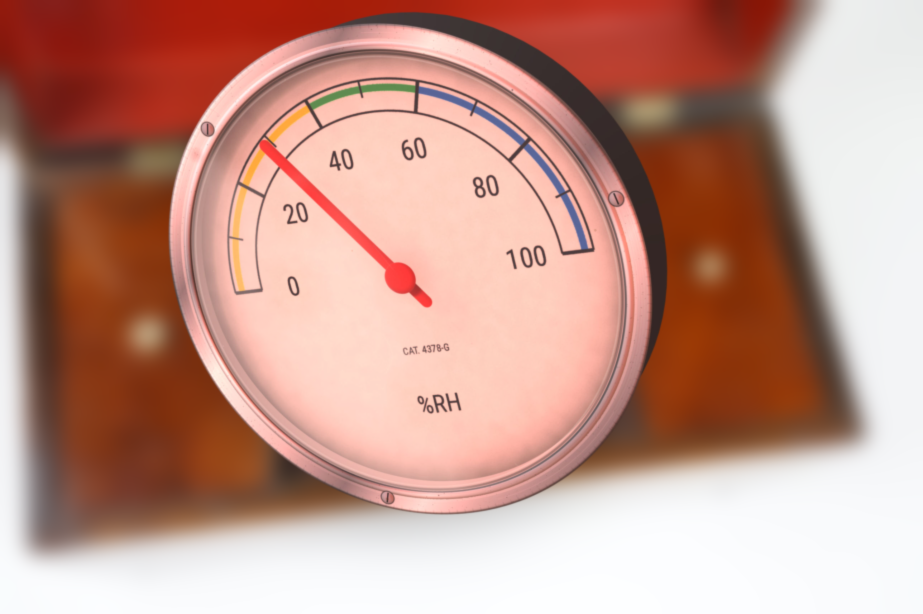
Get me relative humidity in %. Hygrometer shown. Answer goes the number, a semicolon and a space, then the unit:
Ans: 30; %
